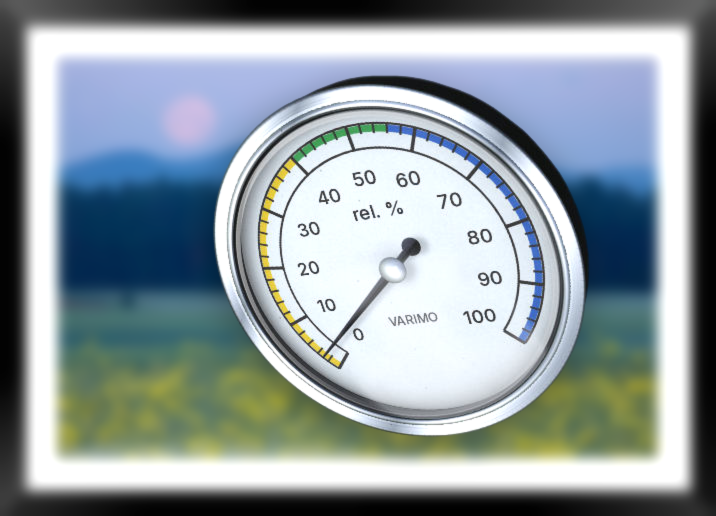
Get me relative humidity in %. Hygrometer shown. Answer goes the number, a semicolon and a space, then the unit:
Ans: 3; %
